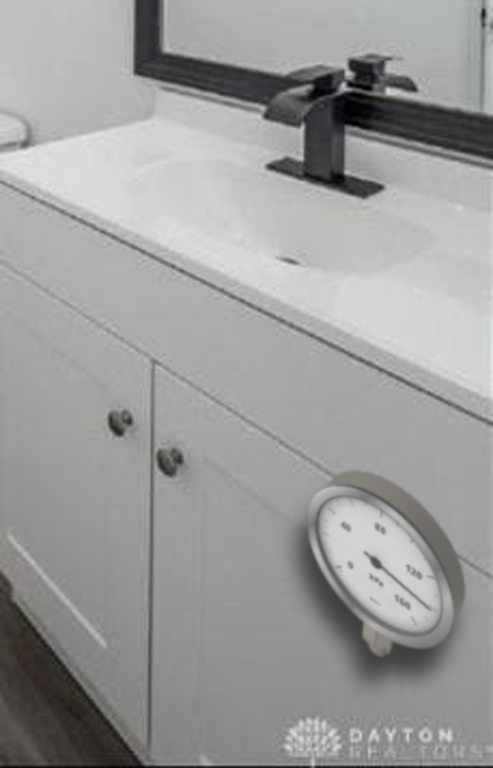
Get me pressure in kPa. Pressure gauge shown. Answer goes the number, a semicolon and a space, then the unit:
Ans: 140; kPa
